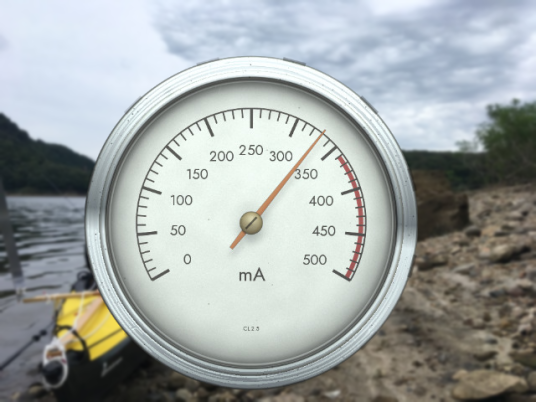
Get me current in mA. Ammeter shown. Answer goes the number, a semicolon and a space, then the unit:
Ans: 330; mA
